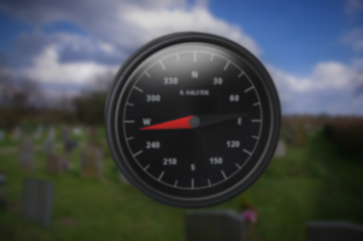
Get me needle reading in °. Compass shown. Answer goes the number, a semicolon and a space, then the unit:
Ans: 262.5; °
